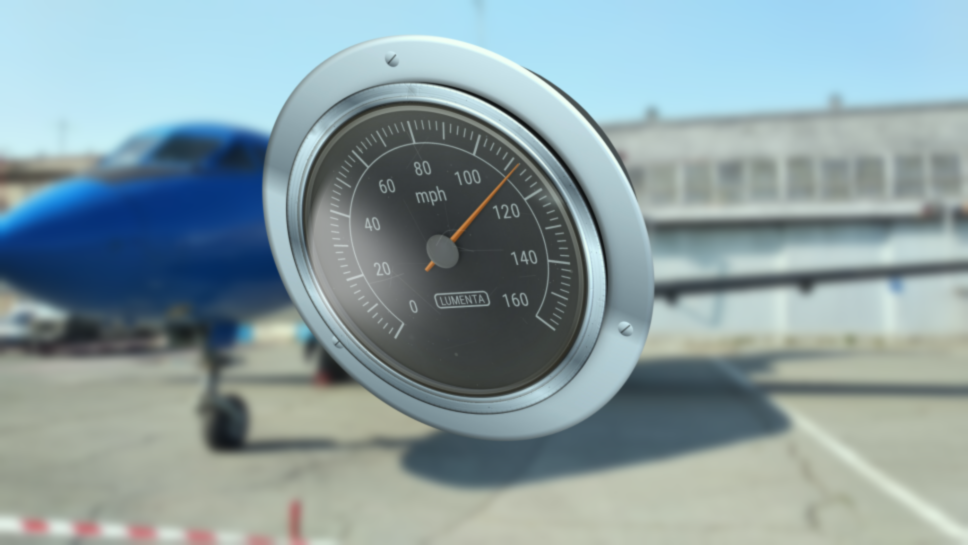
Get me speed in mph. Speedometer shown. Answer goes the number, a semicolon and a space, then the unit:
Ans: 112; mph
